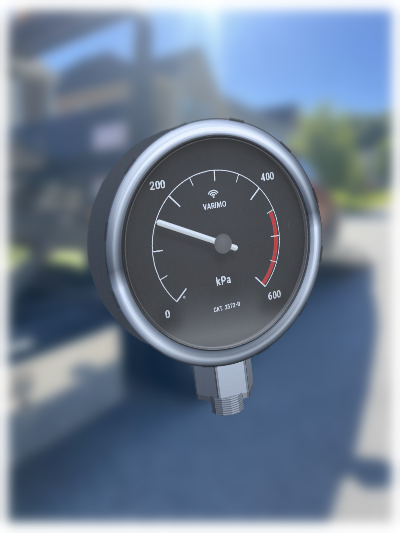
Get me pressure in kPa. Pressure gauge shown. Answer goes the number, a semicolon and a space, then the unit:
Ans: 150; kPa
